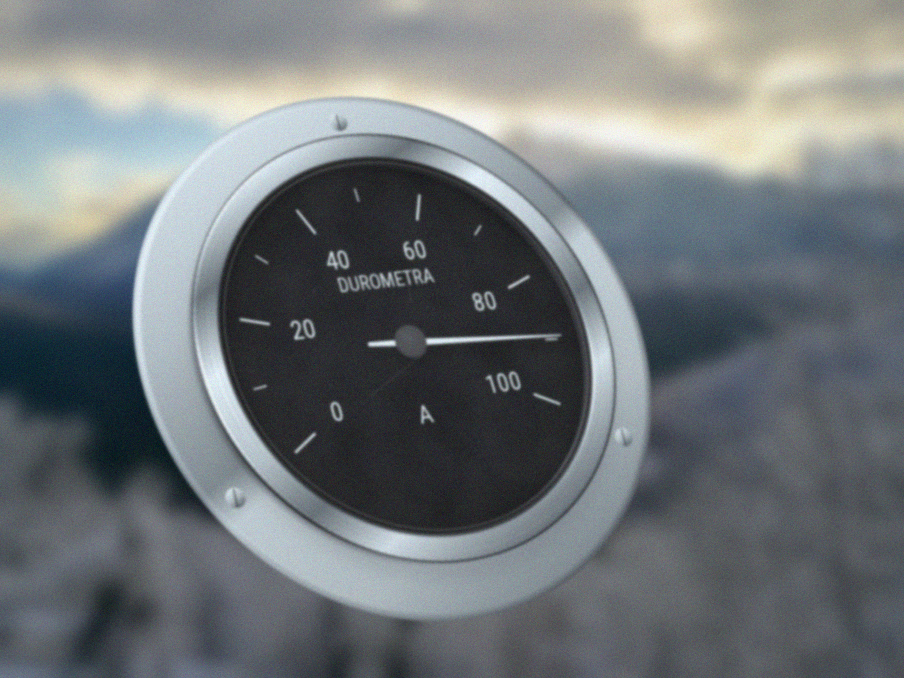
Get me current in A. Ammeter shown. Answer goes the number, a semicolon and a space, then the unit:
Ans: 90; A
